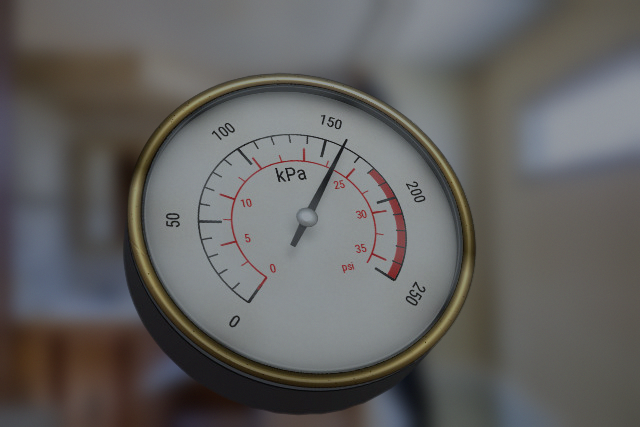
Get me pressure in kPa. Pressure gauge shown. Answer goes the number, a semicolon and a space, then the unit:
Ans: 160; kPa
